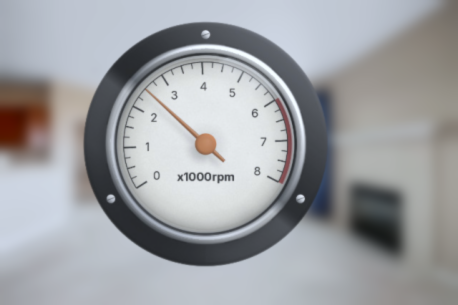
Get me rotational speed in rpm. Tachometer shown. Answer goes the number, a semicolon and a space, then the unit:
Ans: 2500; rpm
